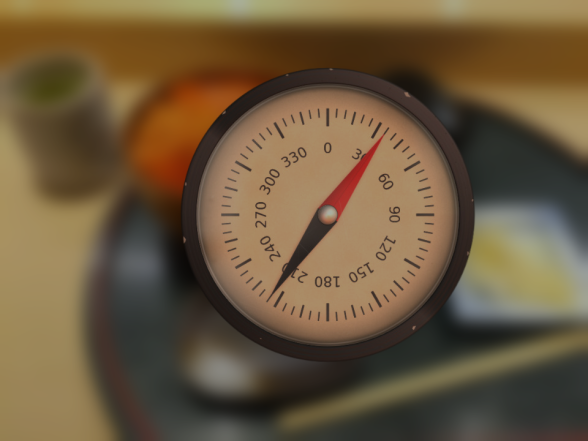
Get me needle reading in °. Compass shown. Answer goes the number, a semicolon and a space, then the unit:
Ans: 35; °
